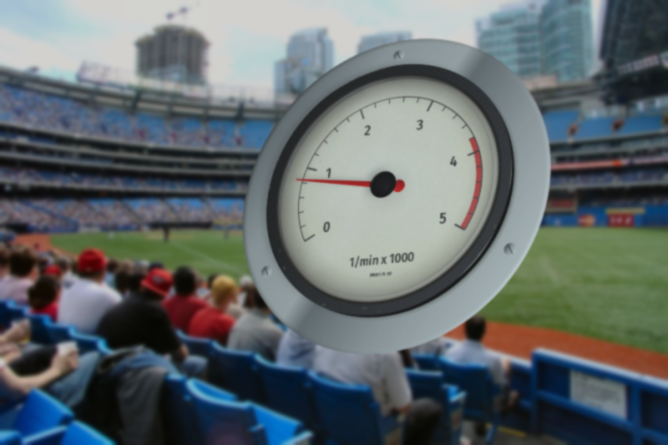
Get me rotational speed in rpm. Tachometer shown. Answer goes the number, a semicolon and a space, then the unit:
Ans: 800; rpm
